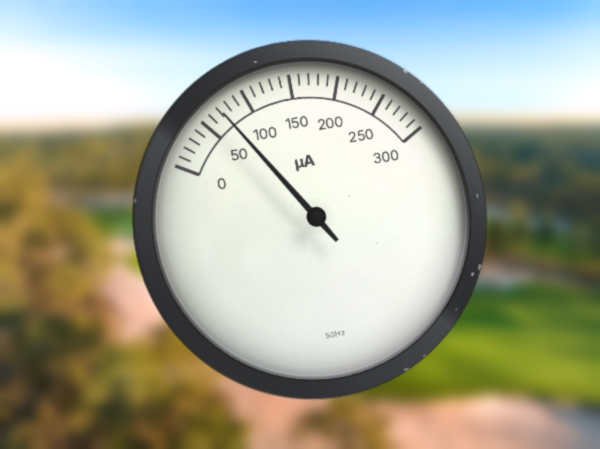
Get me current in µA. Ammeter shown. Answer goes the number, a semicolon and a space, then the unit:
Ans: 70; µA
